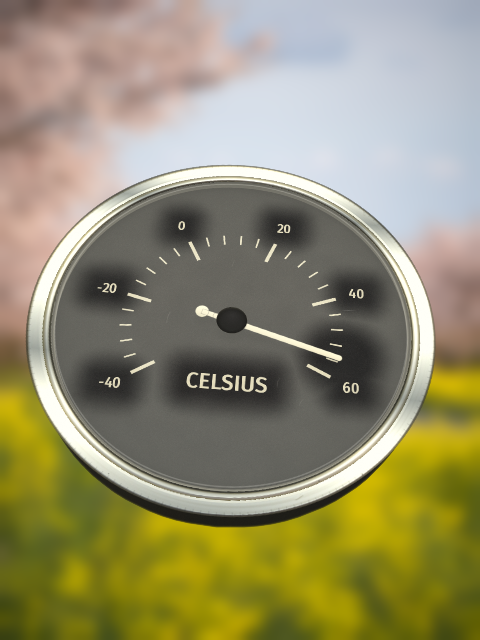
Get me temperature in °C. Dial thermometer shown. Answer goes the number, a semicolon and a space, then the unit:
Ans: 56; °C
